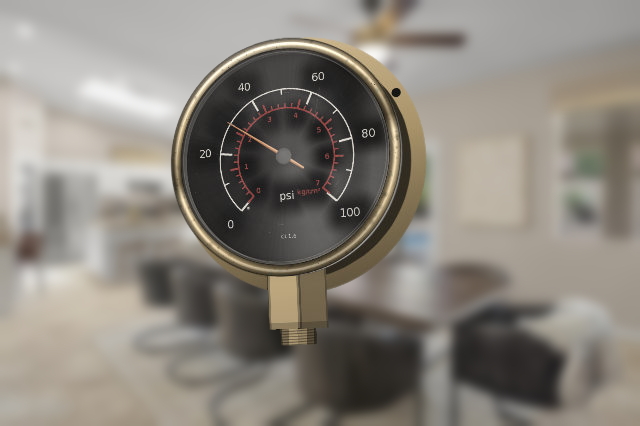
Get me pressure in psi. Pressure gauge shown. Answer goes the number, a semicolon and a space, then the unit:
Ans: 30; psi
